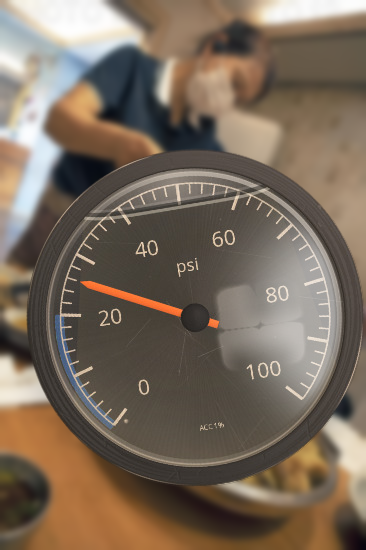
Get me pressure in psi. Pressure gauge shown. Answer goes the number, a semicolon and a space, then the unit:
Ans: 26; psi
